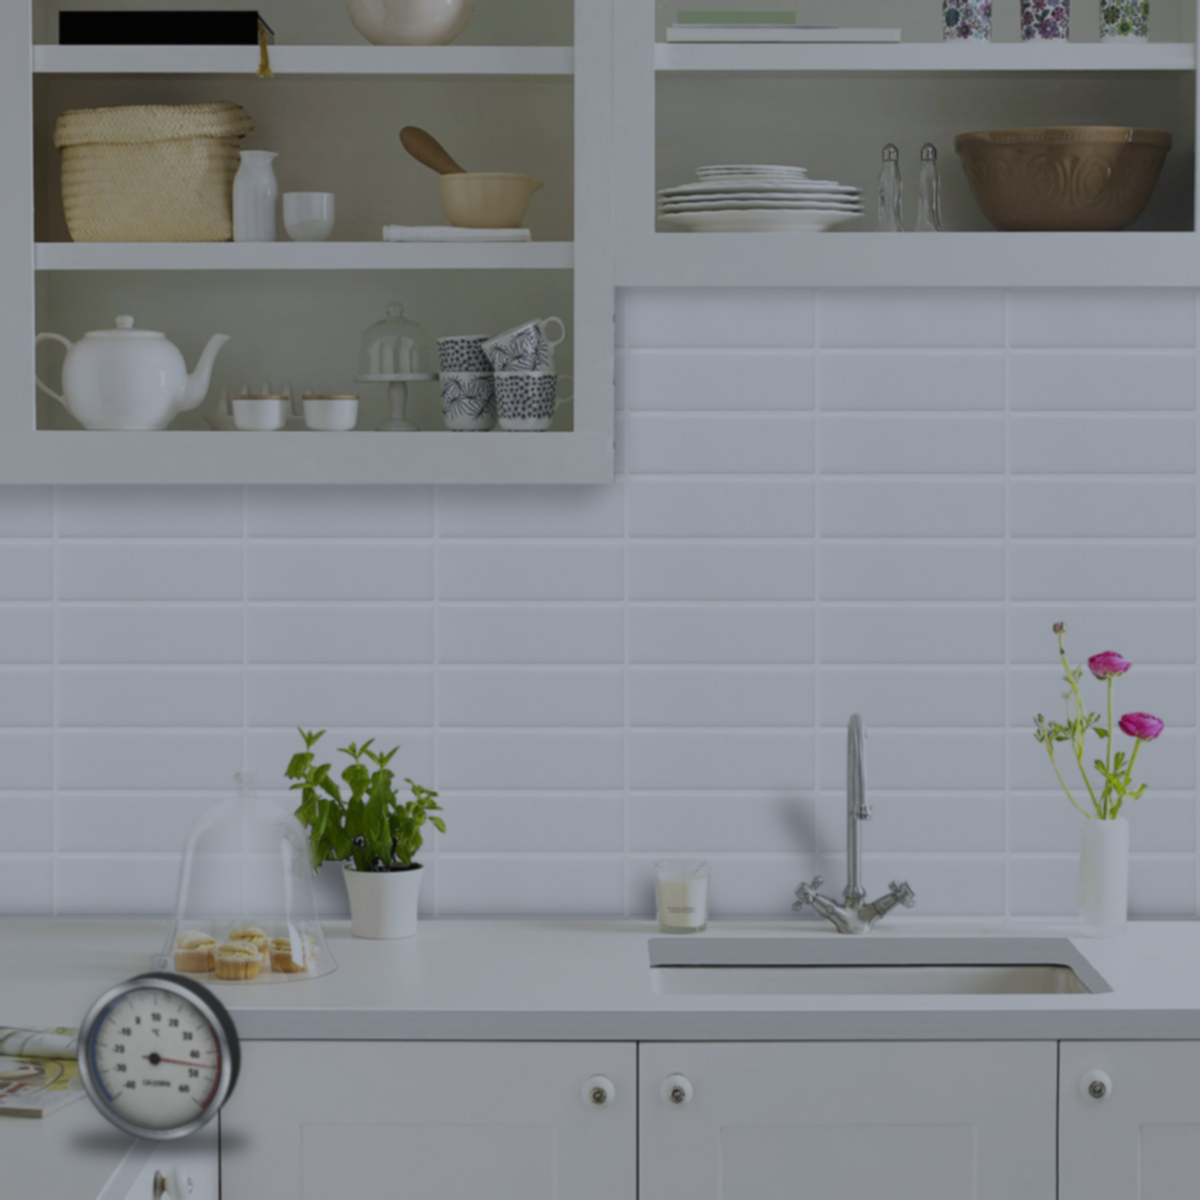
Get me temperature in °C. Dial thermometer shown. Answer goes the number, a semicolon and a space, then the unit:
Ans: 45; °C
